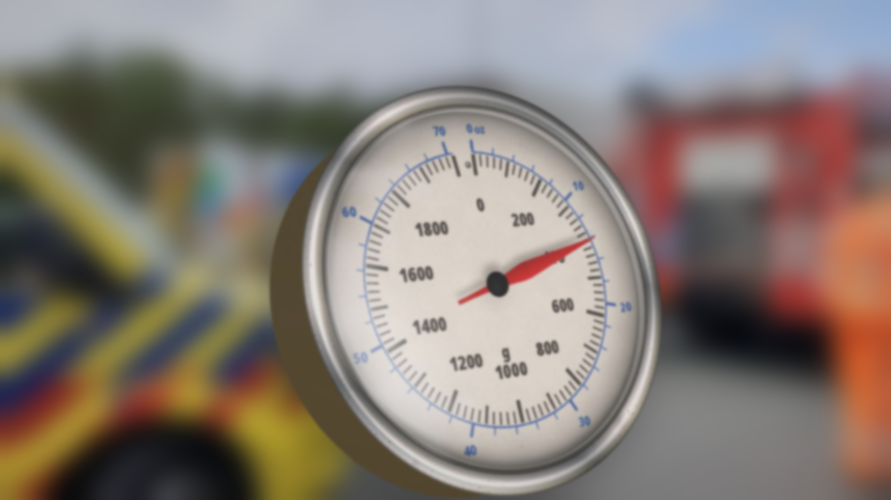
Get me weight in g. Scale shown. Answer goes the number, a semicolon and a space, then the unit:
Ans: 400; g
